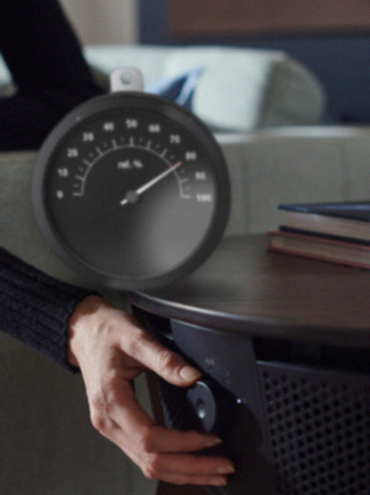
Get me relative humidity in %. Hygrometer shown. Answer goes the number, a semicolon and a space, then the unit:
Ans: 80; %
